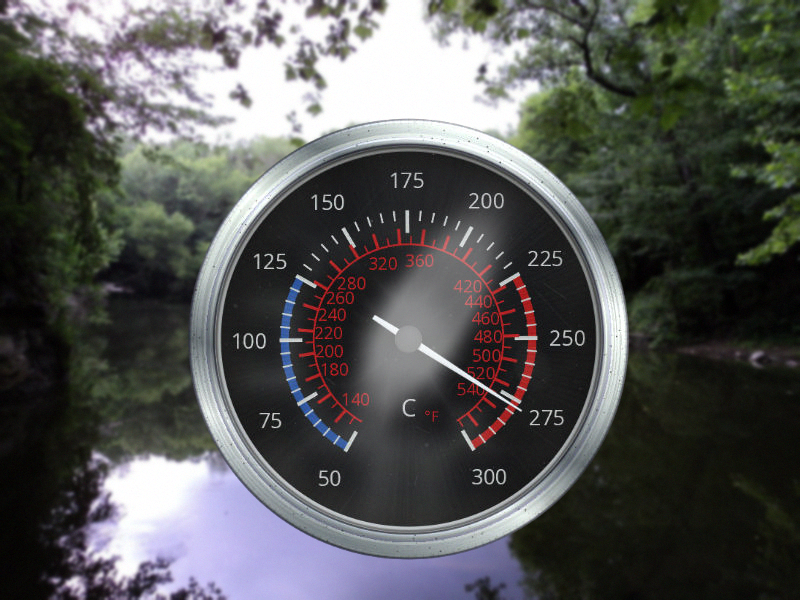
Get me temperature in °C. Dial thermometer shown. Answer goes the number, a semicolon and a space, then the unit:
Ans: 277.5; °C
